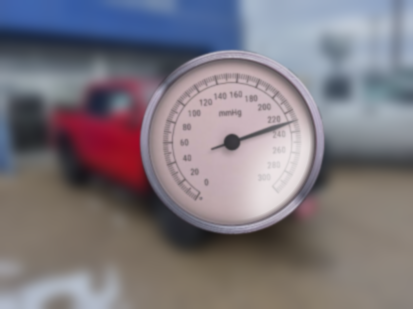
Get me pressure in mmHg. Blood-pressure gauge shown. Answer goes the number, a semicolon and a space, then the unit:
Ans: 230; mmHg
